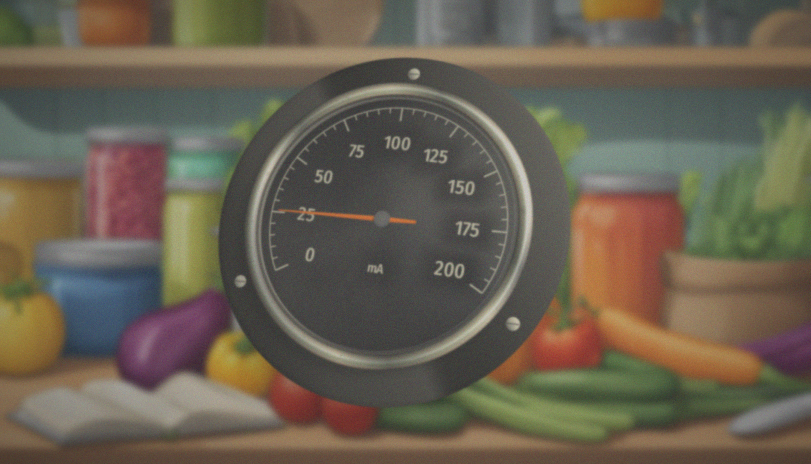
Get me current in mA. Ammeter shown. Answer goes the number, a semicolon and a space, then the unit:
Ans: 25; mA
